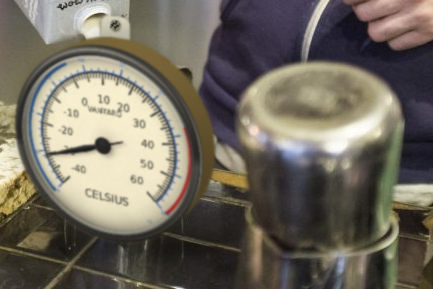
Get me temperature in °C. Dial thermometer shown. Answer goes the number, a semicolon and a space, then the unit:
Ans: -30; °C
